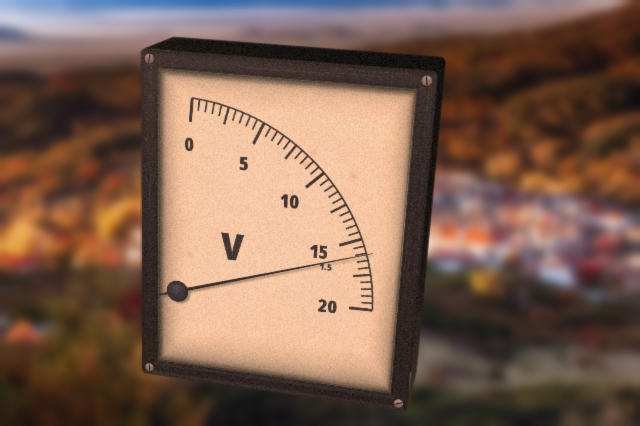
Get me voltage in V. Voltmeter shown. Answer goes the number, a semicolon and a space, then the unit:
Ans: 16; V
